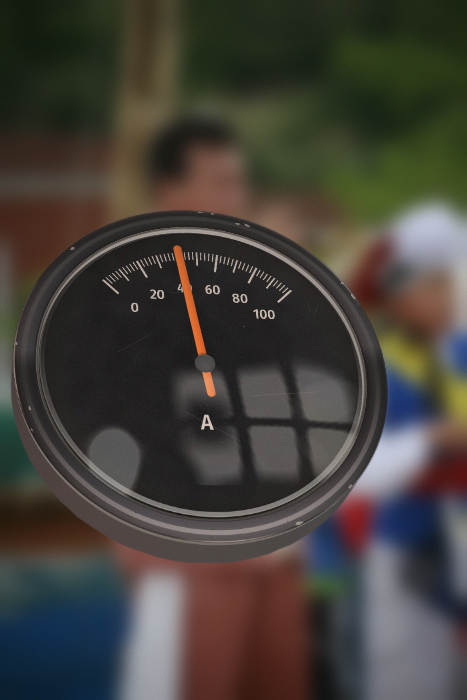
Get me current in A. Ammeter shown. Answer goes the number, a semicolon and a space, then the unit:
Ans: 40; A
